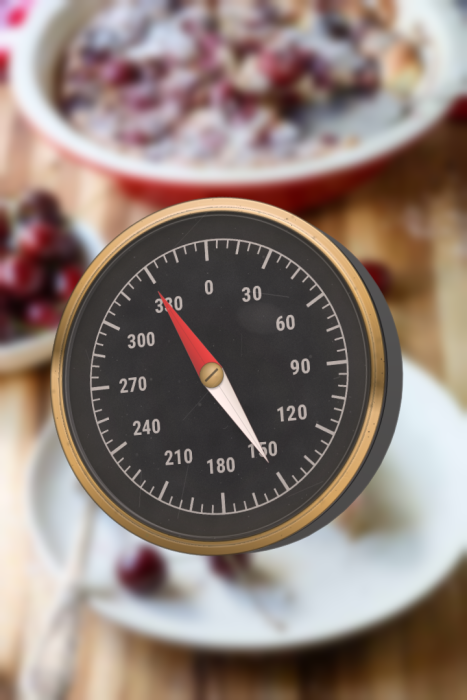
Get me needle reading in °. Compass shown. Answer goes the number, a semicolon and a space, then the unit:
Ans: 330; °
